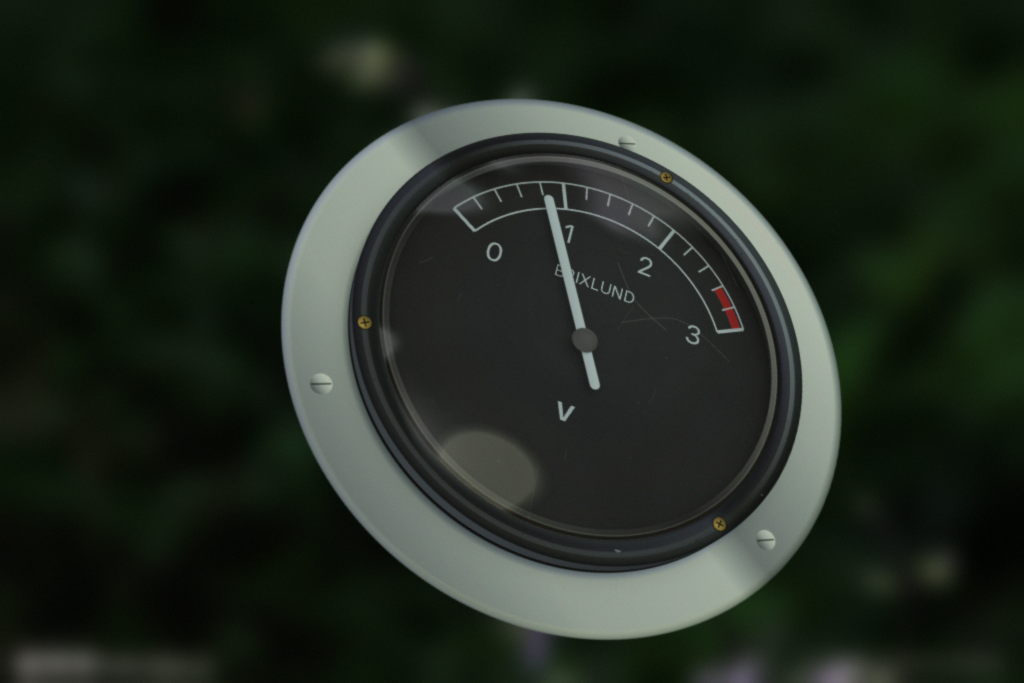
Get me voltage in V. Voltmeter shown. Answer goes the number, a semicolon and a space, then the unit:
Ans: 0.8; V
